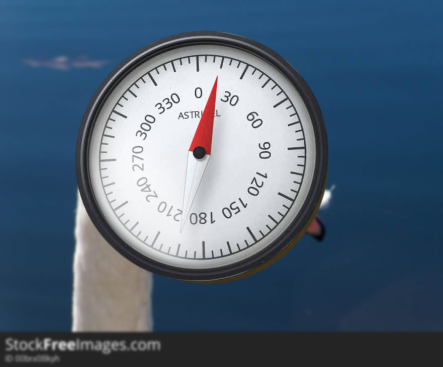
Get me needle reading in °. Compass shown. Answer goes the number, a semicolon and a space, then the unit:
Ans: 15; °
